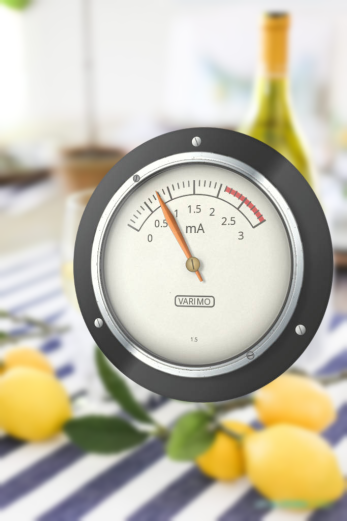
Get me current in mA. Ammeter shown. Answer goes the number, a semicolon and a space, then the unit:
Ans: 0.8; mA
